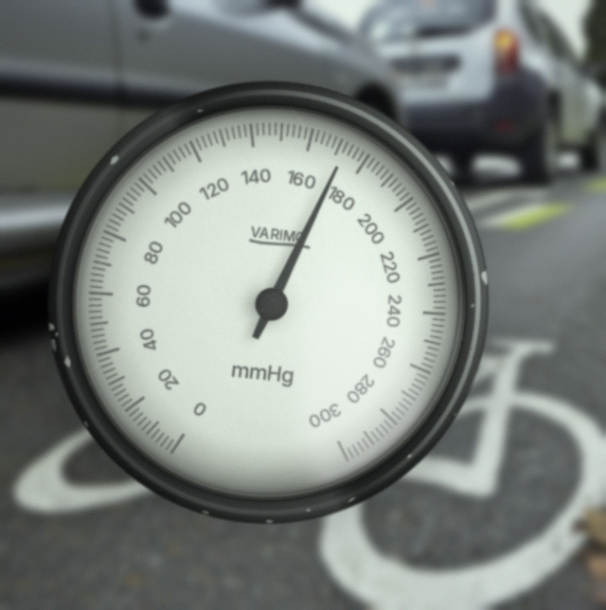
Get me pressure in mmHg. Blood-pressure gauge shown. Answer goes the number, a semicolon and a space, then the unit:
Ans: 172; mmHg
